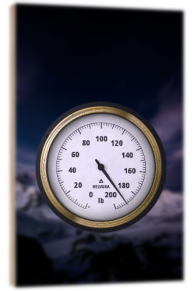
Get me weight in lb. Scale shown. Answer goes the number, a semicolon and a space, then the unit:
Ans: 190; lb
